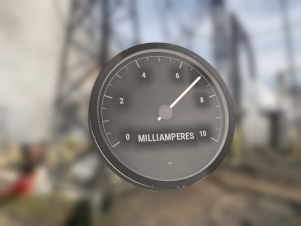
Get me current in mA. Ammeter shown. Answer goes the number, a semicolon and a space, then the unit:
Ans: 7; mA
